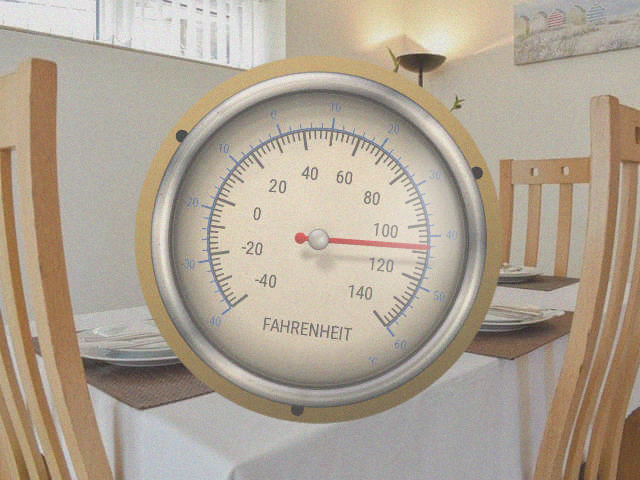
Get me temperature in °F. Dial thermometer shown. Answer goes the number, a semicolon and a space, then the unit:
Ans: 108; °F
